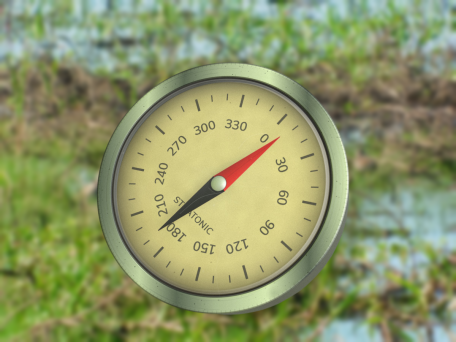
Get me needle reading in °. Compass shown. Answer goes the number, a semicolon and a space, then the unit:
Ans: 10; °
